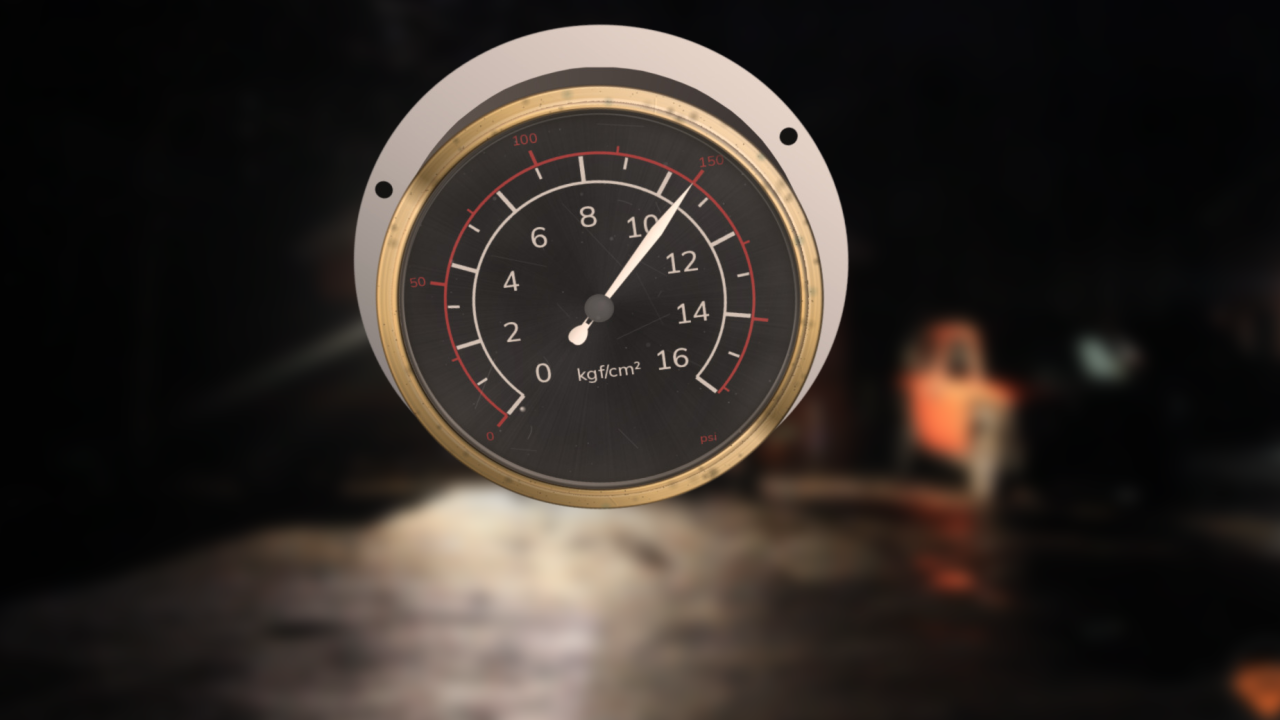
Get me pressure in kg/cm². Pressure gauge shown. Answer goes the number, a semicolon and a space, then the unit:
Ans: 10.5; kg/cm²
